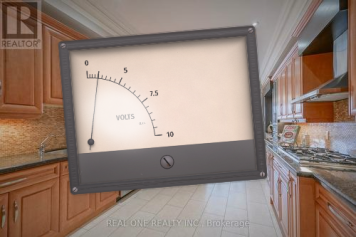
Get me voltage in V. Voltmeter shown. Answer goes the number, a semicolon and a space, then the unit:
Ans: 2.5; V
